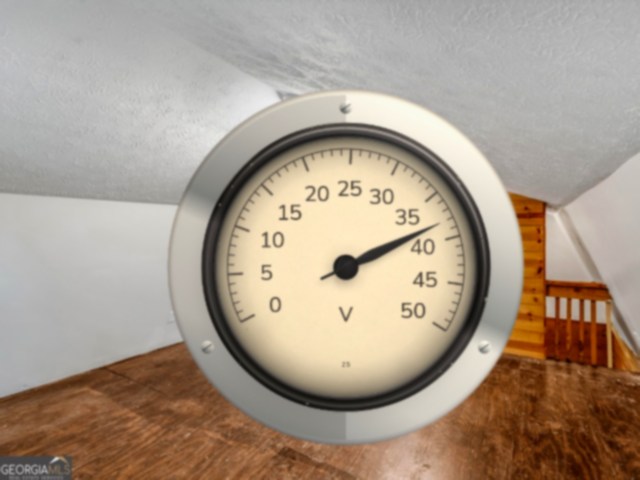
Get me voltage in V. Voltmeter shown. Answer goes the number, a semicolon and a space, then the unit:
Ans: 38; V
